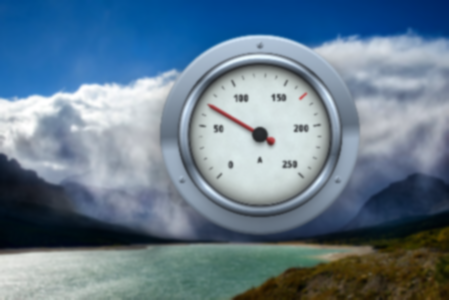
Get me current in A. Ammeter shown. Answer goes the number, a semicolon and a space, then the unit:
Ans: 70; A
